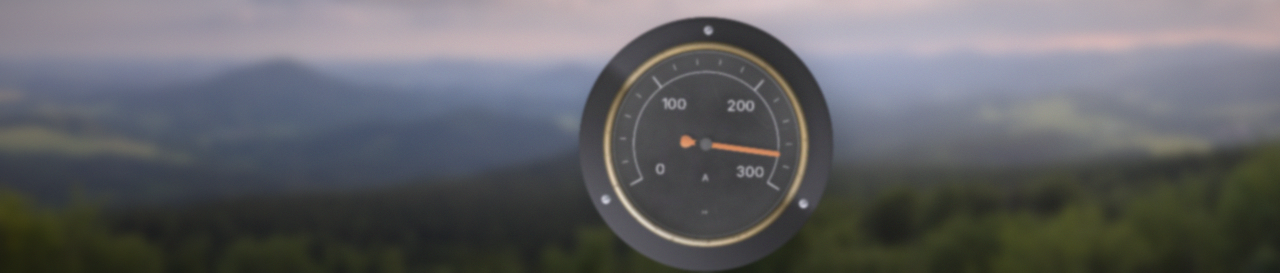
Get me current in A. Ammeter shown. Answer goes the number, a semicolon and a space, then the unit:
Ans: 270; A
